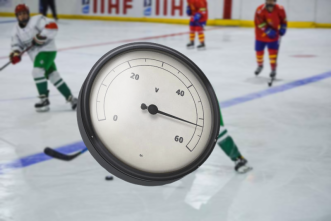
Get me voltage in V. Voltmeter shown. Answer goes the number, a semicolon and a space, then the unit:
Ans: 52.5; V
